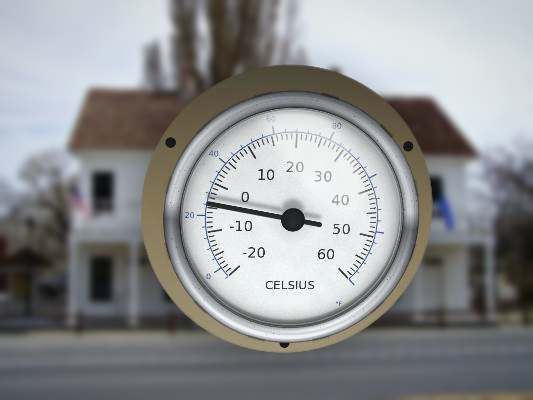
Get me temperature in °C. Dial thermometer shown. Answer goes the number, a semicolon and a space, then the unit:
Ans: -4; °C
